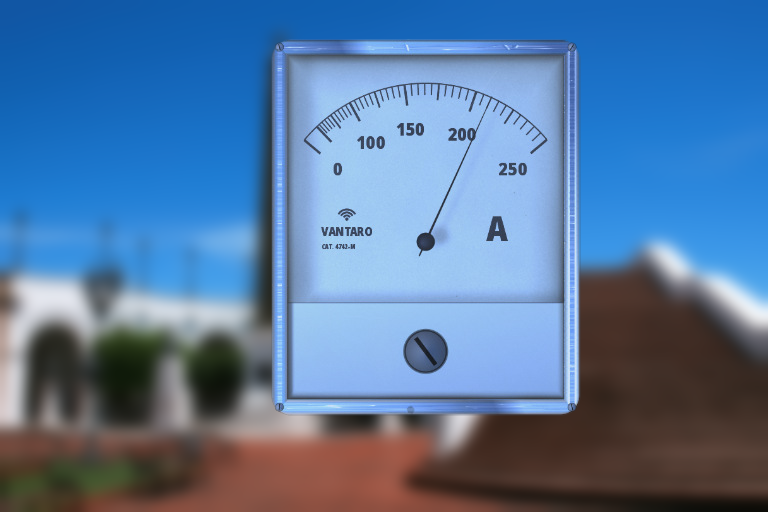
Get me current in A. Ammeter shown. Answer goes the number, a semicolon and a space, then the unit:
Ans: 210; A
